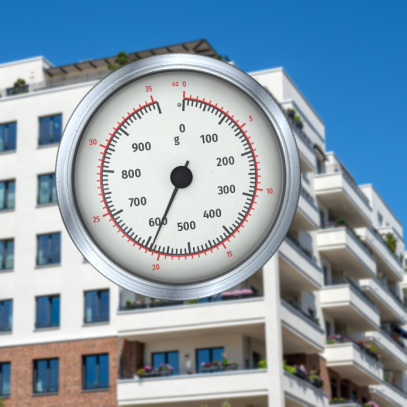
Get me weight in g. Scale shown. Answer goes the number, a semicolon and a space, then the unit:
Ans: 590; g
